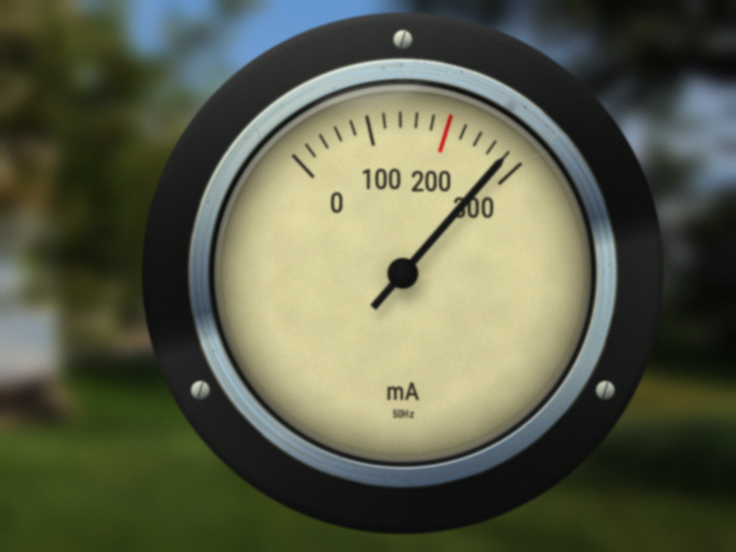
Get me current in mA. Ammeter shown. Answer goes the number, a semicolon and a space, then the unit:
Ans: 280; mA
